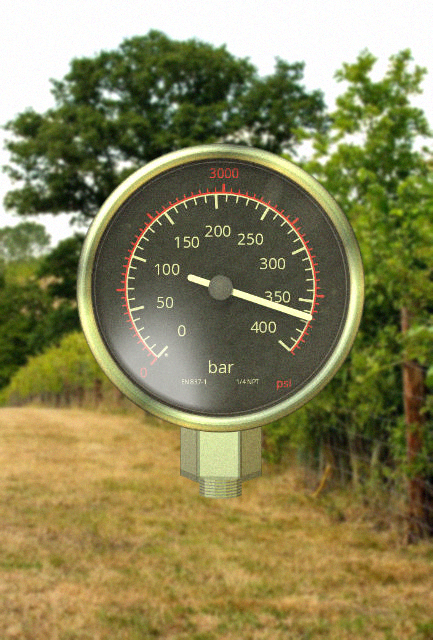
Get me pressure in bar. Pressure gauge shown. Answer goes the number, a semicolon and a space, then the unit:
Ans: 365; bar
